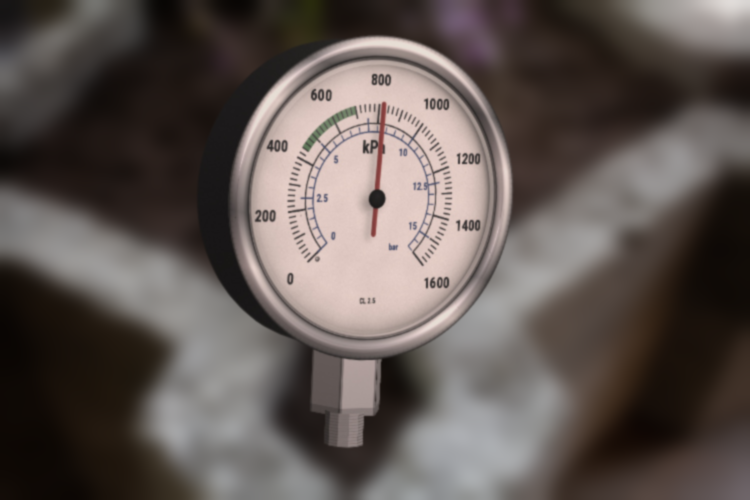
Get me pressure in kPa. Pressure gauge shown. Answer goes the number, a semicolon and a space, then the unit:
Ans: 800; kPa
